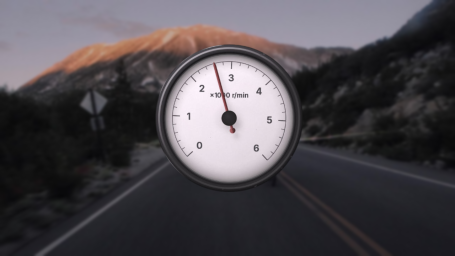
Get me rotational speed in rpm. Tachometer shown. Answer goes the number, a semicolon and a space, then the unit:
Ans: 2600; rpm
